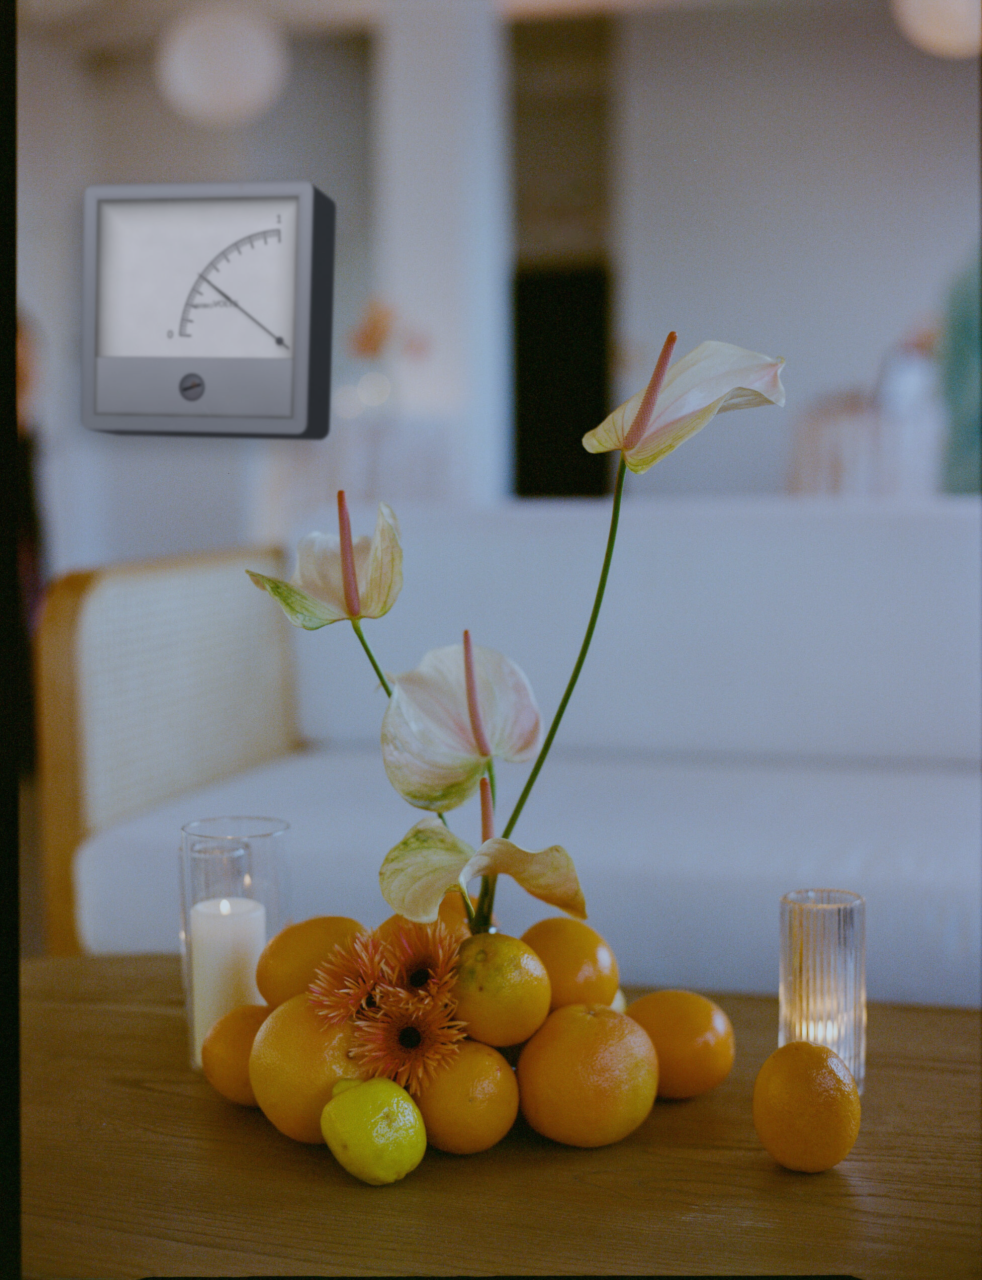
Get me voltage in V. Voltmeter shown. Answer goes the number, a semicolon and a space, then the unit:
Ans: 0.4; V
